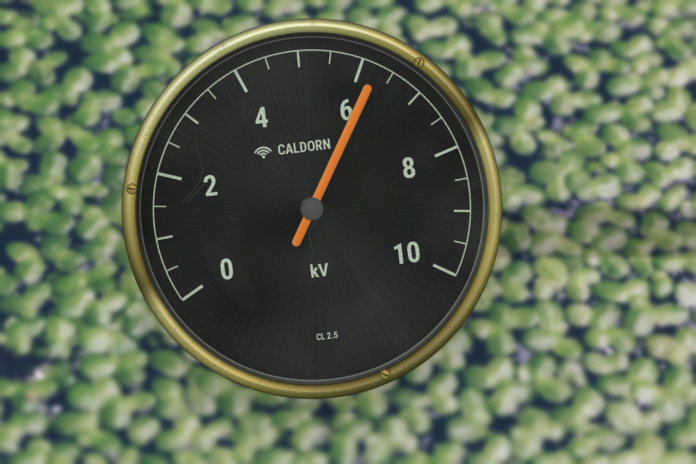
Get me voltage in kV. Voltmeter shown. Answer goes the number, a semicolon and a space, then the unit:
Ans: 6.25; kV
